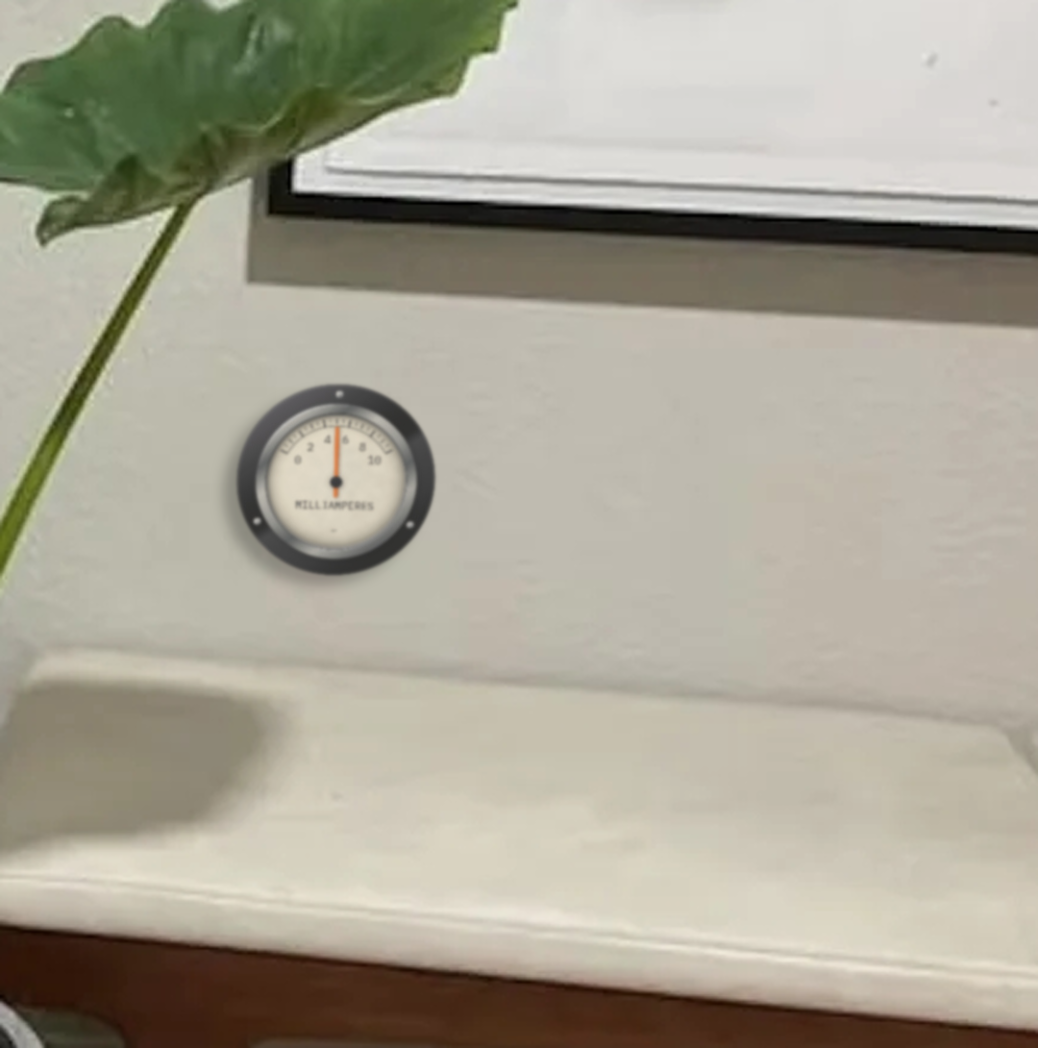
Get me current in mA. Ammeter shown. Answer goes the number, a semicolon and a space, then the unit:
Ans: 5; mA
